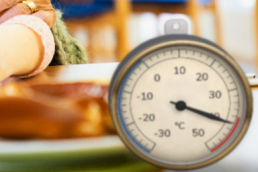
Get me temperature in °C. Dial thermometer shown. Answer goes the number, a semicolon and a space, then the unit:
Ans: 40; °C
